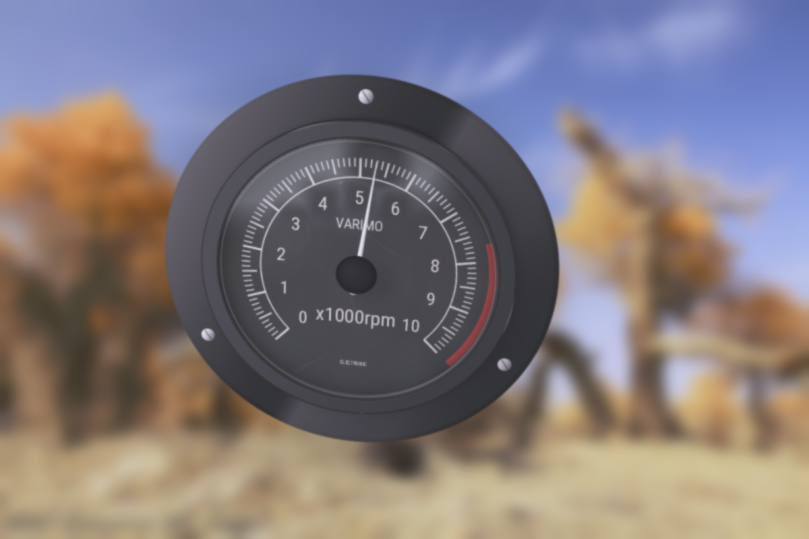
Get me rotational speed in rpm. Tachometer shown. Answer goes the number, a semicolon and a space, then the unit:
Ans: 5300; rpm
